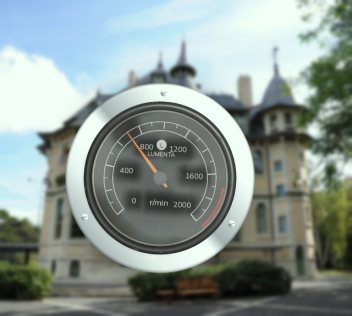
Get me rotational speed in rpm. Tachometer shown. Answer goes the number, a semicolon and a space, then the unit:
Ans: 700; rpm
